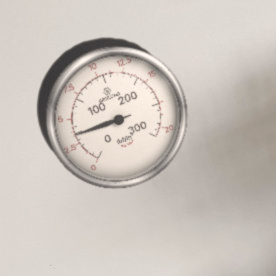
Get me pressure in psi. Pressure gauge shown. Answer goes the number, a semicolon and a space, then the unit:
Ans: 50; psi
